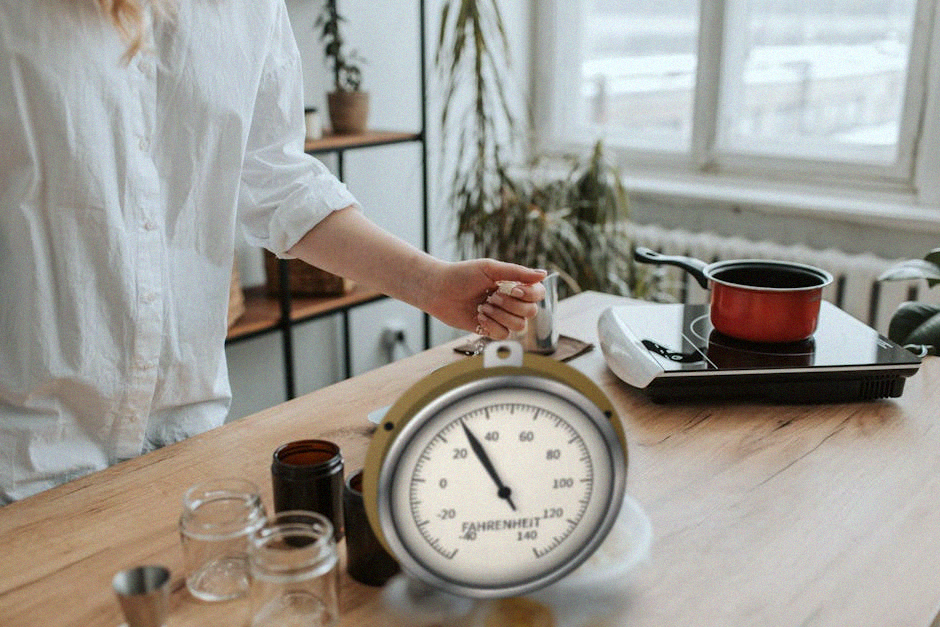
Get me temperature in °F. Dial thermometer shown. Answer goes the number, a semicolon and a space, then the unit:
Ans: 30; °F
